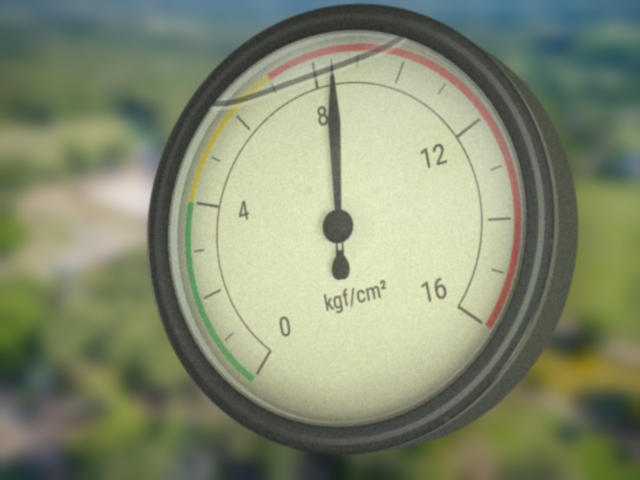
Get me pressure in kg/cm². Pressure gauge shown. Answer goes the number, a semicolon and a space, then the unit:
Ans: 8.5; kg/cm²
